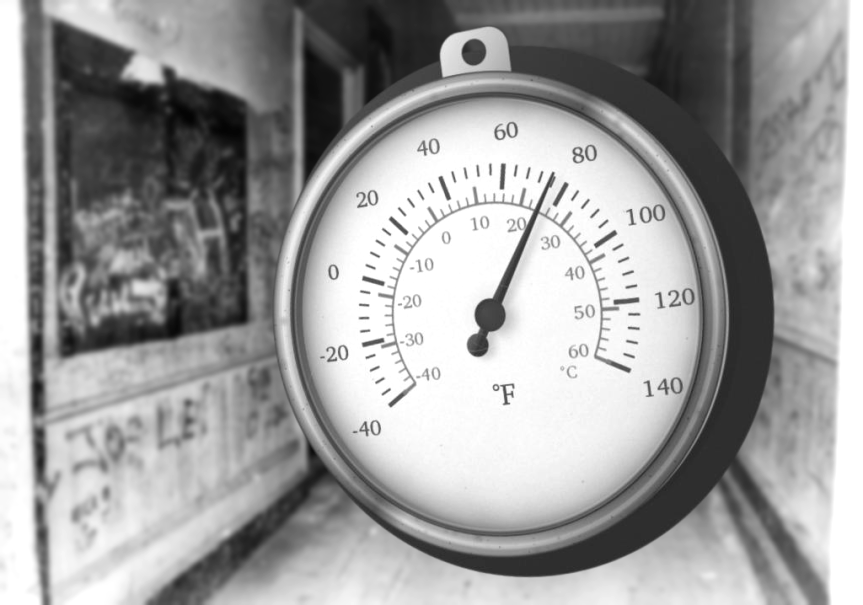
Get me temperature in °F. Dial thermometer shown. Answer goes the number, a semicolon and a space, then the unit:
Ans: 76; °F
